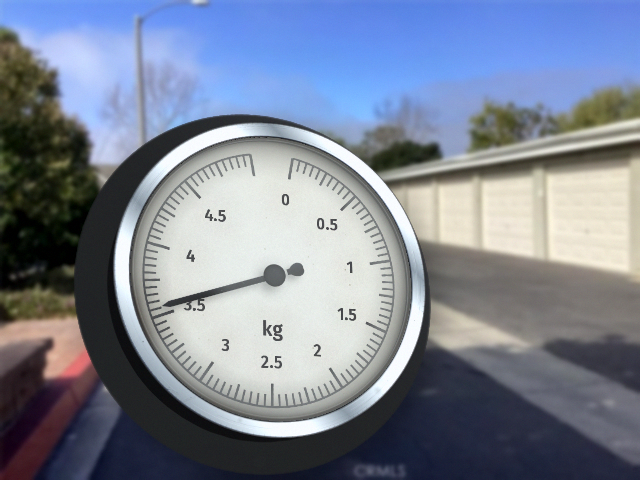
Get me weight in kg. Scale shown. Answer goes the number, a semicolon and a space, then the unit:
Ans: 3.55; kg
